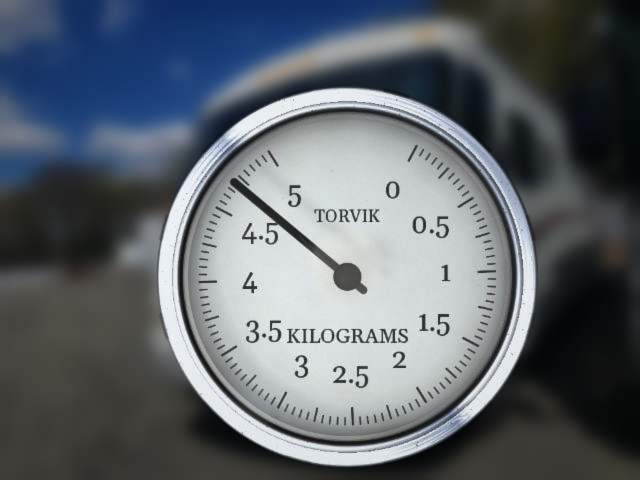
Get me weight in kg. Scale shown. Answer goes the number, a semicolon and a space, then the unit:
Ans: 4.7; kg
